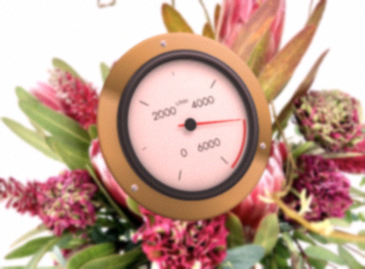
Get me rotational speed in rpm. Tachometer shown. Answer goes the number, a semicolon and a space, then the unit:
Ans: 5000; rpm
